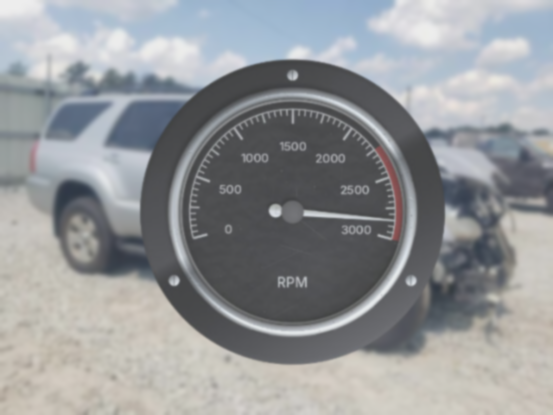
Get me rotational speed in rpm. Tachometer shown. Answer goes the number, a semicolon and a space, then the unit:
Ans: 2850; rpm
